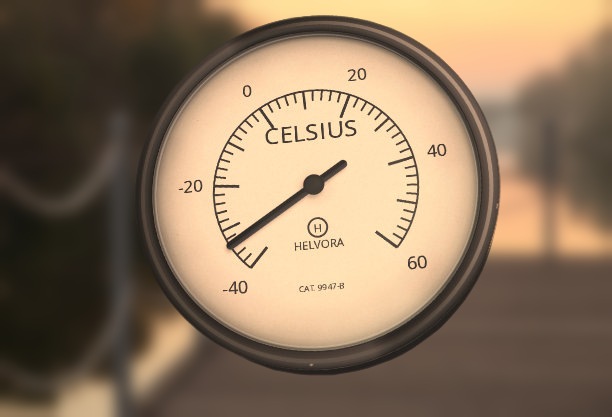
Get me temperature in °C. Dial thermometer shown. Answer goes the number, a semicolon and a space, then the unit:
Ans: -34; °C
